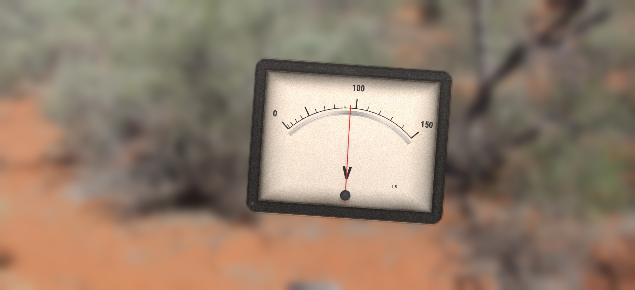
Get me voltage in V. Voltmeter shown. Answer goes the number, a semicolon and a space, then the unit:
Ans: 95; V
